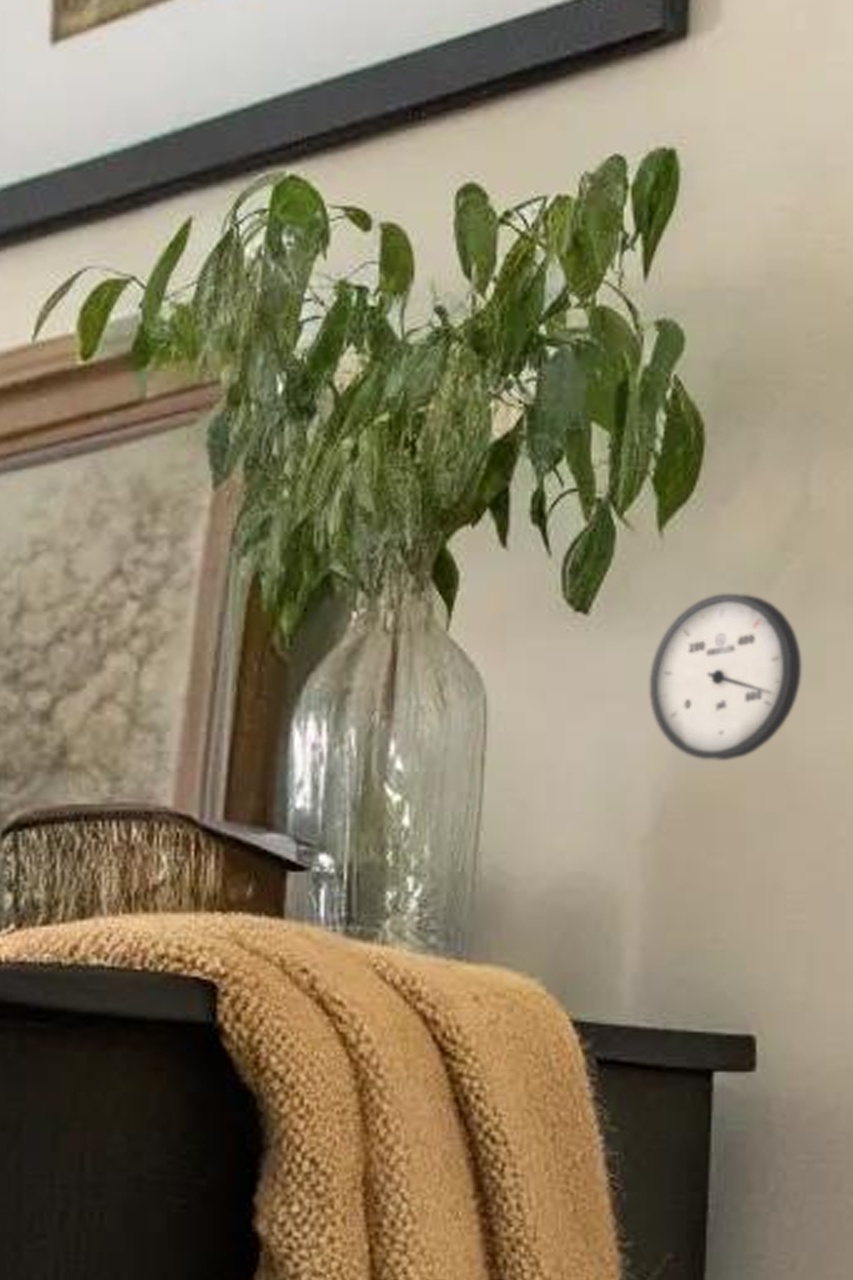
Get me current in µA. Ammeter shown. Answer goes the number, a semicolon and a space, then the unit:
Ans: 575; µA
